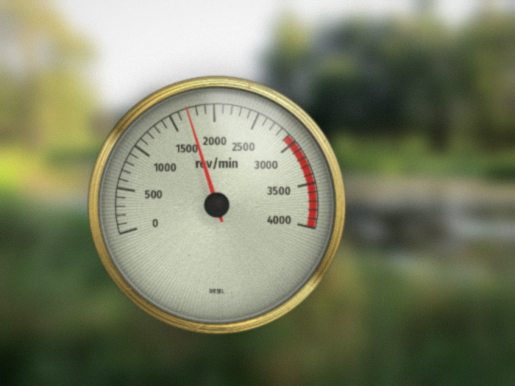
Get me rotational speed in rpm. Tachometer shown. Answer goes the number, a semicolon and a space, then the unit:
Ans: 1700; rpm
